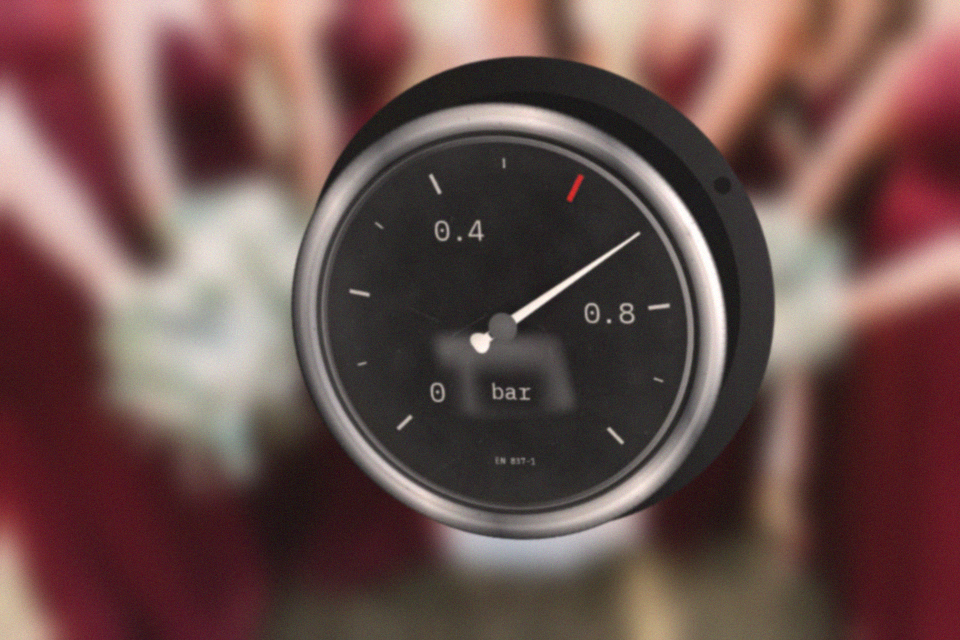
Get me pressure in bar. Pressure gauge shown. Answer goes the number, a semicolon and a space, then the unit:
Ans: 0.7; bar
